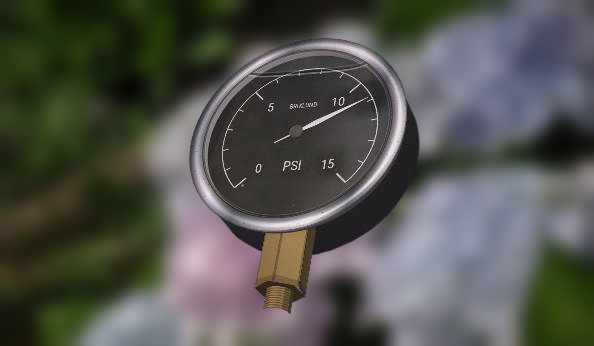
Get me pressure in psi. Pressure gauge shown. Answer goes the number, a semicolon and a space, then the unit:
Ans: 11; psi
